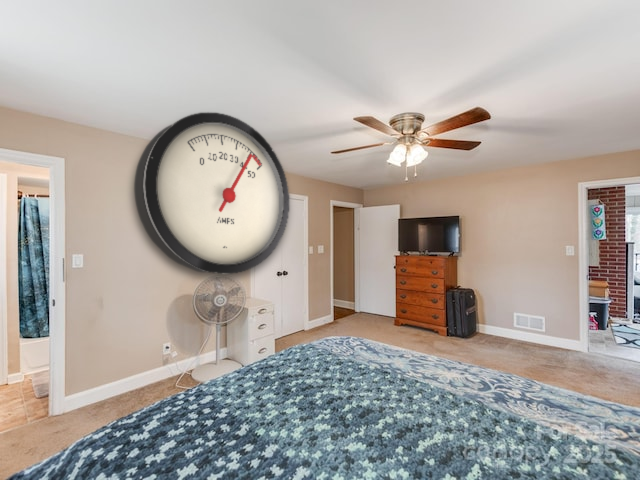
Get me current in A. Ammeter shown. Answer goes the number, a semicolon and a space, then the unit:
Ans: 40; A
